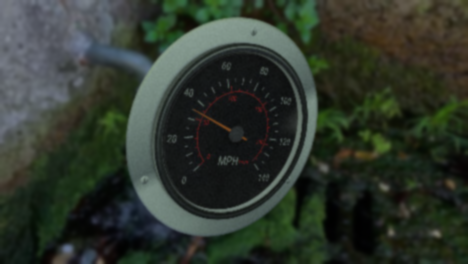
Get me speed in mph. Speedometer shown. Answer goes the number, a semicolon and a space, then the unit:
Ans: 35; mph
